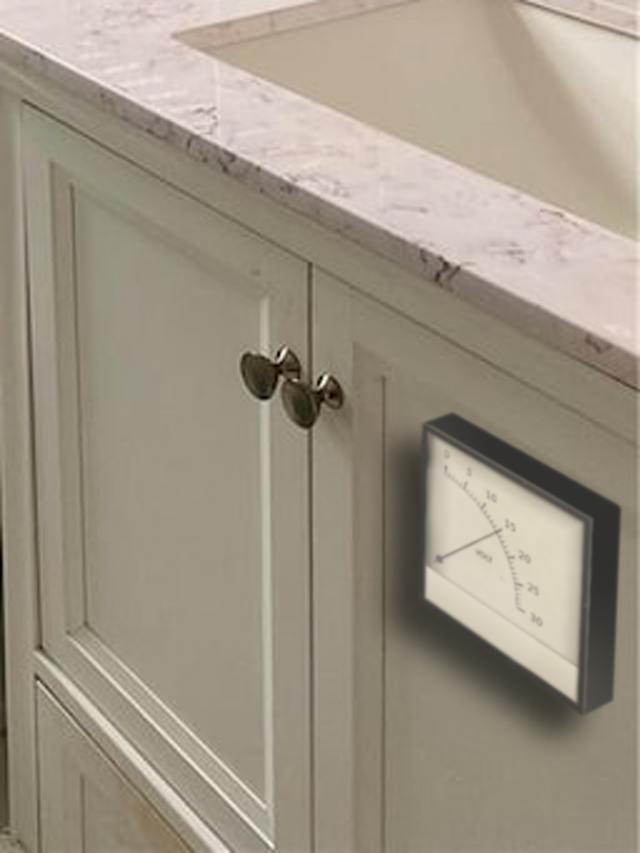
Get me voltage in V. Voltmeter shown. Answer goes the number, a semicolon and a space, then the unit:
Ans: 15; V
